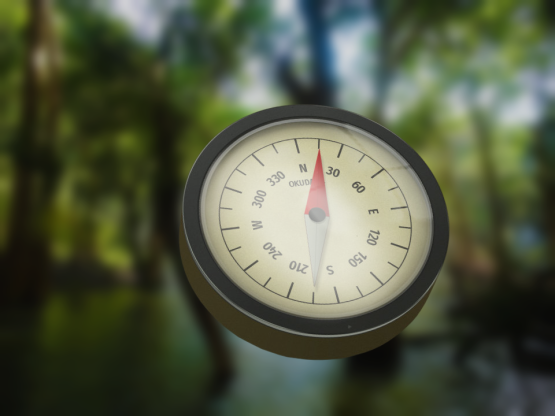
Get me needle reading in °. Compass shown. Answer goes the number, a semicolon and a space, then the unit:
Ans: 15; °
